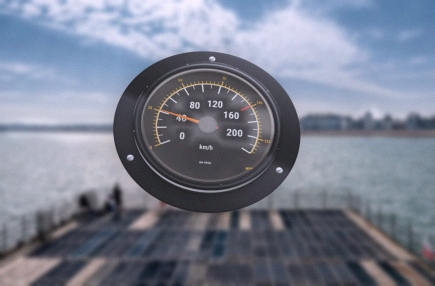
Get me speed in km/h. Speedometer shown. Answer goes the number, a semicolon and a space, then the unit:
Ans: 40; km/h
